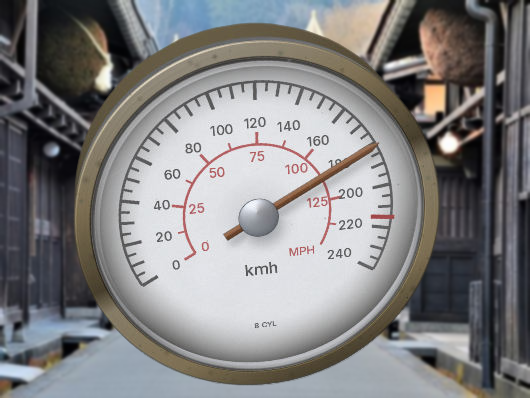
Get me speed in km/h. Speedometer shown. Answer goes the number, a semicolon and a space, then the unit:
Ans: 180; km/h
